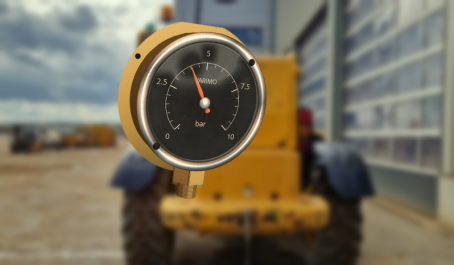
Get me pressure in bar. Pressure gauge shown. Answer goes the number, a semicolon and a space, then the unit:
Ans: 4; bar
